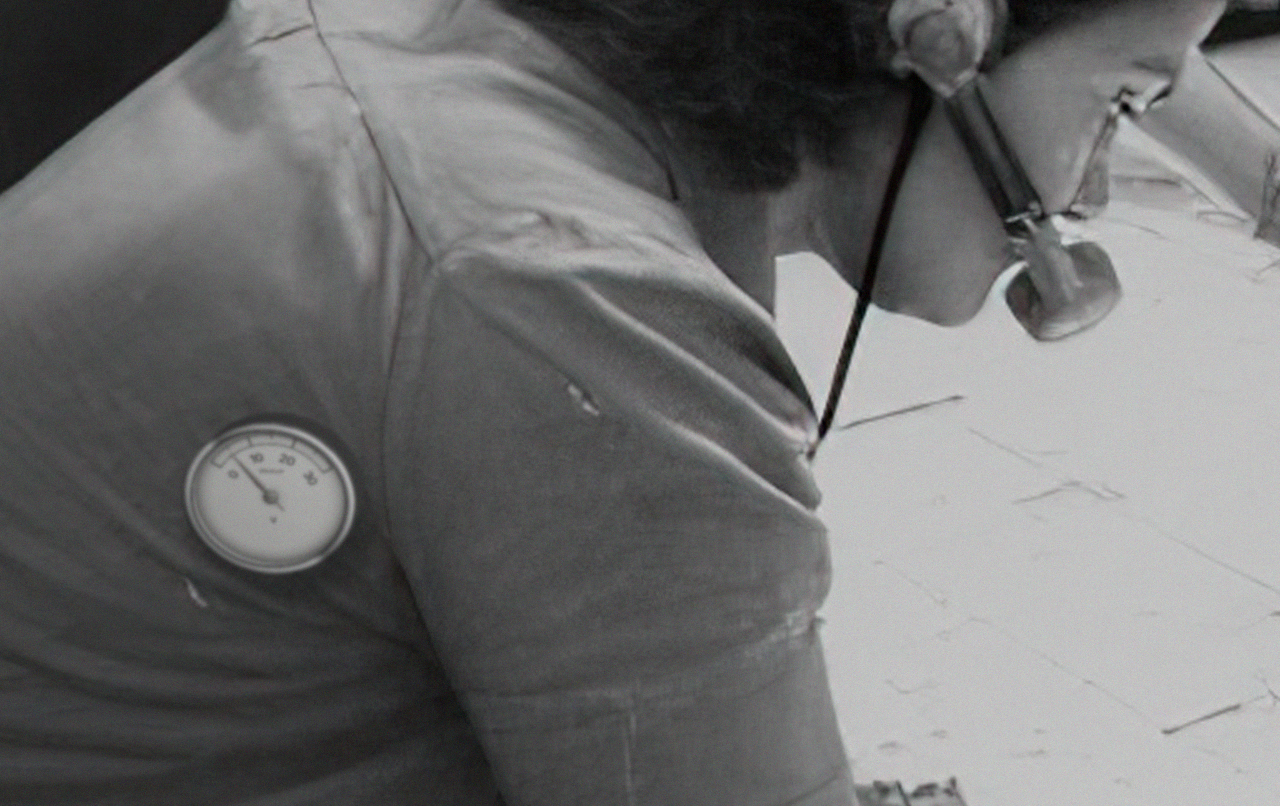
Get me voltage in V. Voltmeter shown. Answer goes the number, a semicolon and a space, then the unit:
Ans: 5; V
